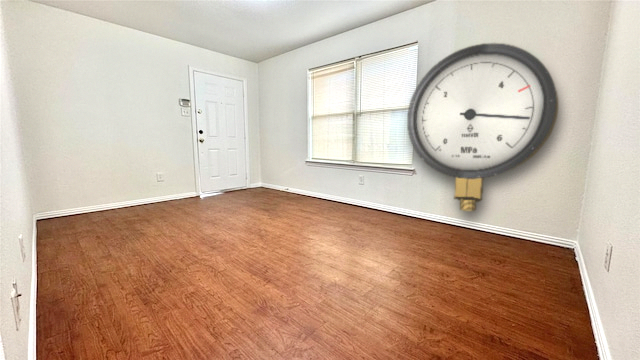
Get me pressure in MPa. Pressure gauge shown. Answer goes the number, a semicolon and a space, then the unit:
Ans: 5.25; MPa
